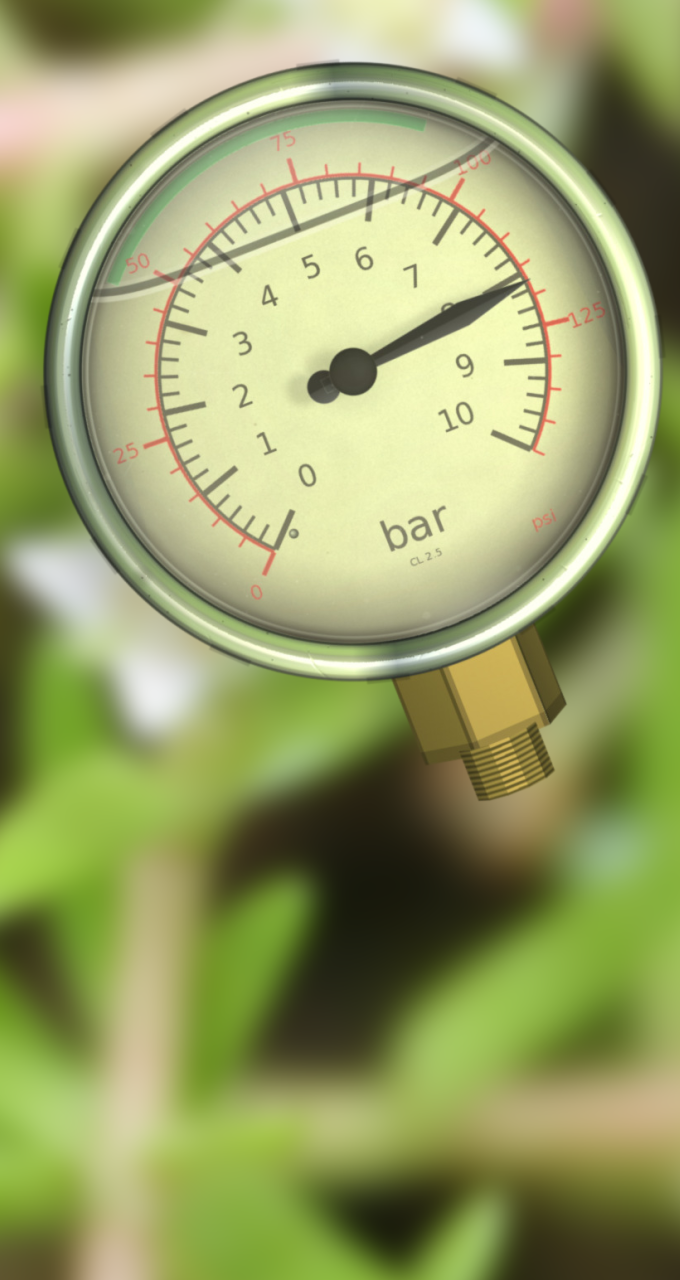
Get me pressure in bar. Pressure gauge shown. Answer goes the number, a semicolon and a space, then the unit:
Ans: 8.1; bar
